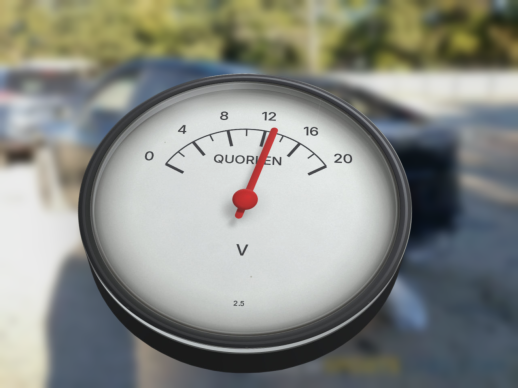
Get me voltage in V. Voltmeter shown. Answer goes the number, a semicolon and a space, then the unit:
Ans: 13; V
